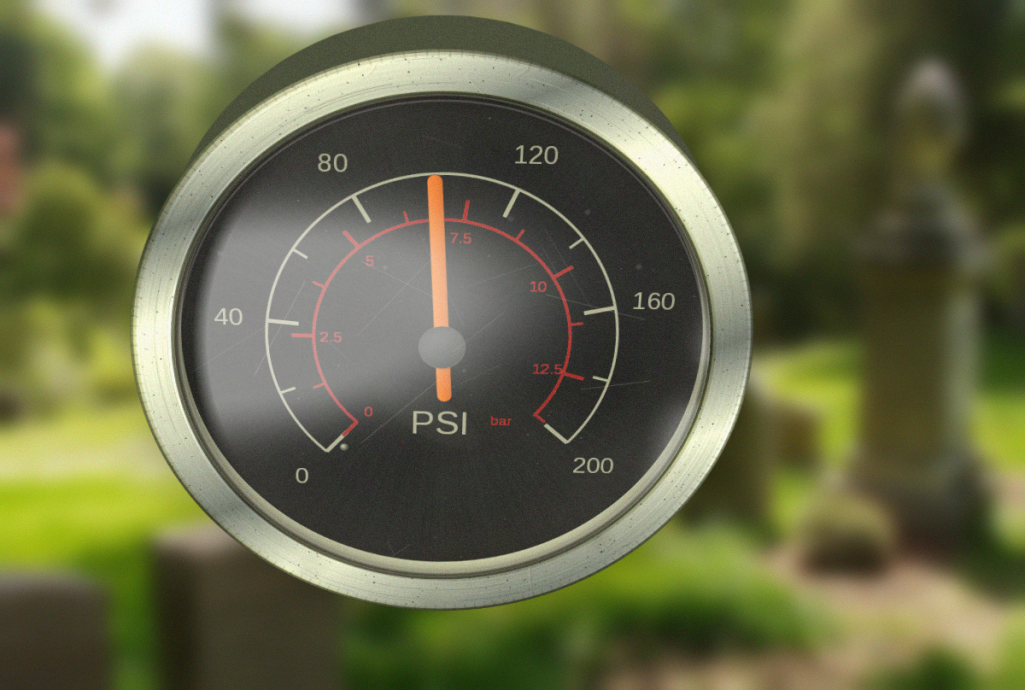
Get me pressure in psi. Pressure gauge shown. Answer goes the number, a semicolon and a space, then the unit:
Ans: 100; psi
